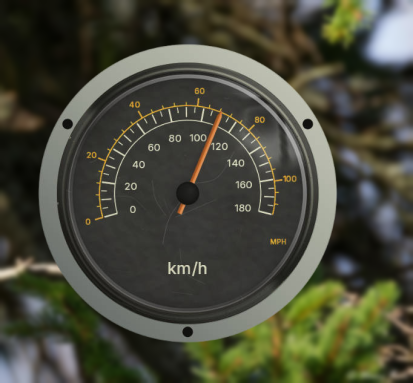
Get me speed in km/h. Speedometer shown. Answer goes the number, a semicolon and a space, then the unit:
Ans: 110; km/h
